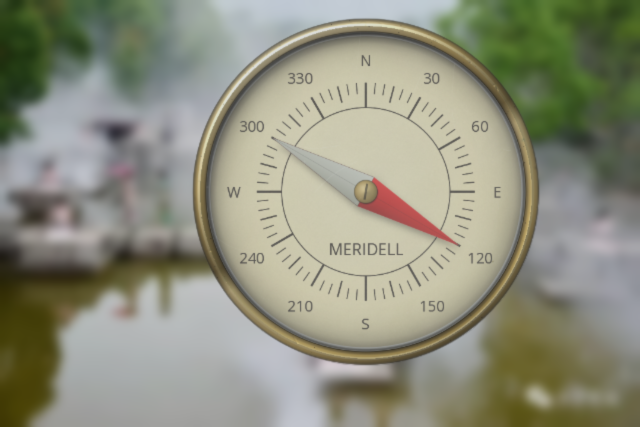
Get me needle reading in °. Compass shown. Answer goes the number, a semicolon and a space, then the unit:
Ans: 120; °
